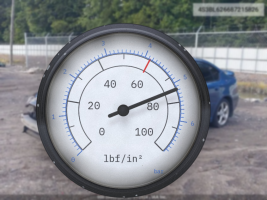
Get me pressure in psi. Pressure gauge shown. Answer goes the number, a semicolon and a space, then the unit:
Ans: 75; psi
